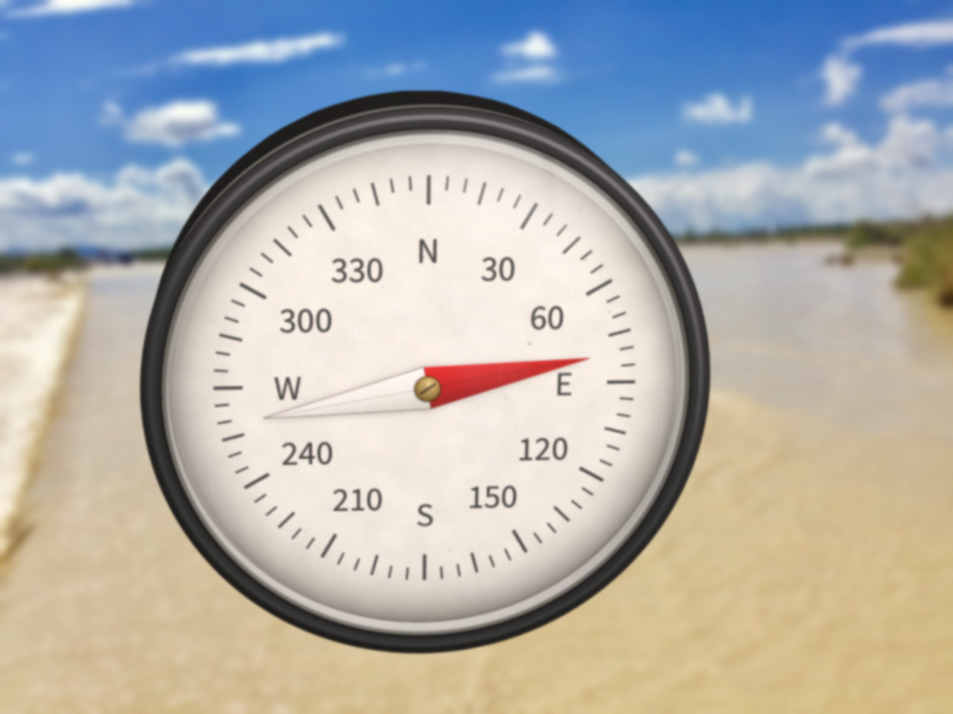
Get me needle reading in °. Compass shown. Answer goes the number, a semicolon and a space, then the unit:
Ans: 80; °
